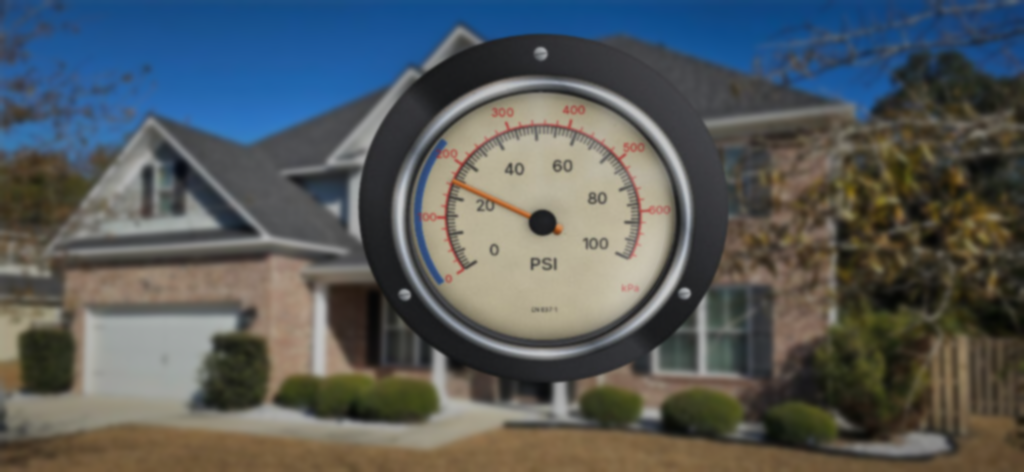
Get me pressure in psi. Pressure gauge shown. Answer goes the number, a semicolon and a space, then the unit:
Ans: 25; psi
